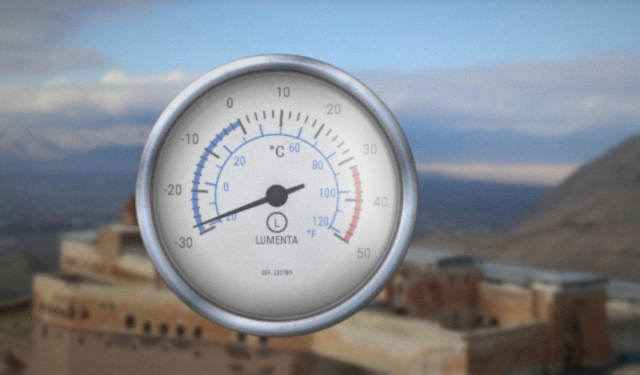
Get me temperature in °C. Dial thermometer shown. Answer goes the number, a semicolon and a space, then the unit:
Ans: -28; °C
